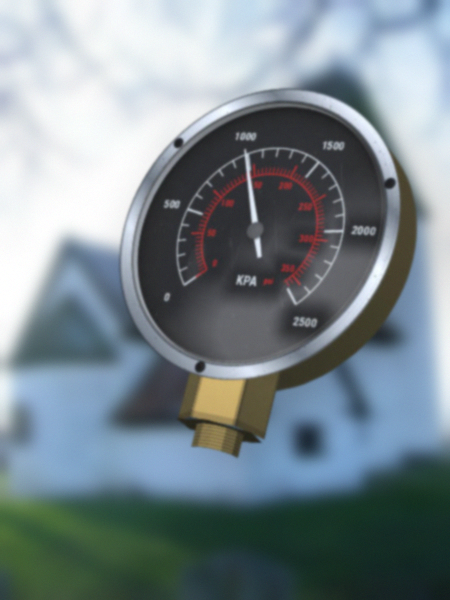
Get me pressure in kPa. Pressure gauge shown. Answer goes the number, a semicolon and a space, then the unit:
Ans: 1000; kPa
